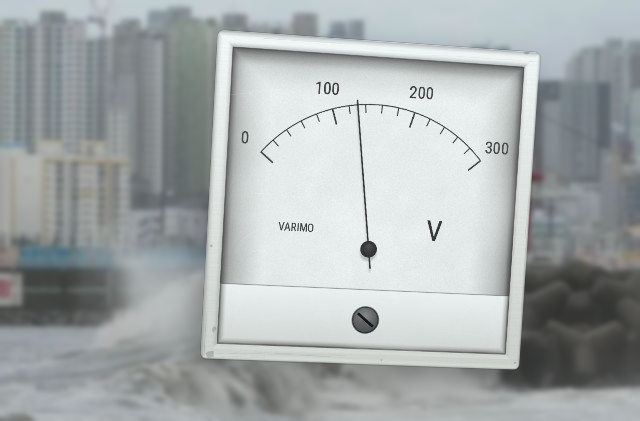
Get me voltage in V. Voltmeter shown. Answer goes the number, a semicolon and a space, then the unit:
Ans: 130; V
